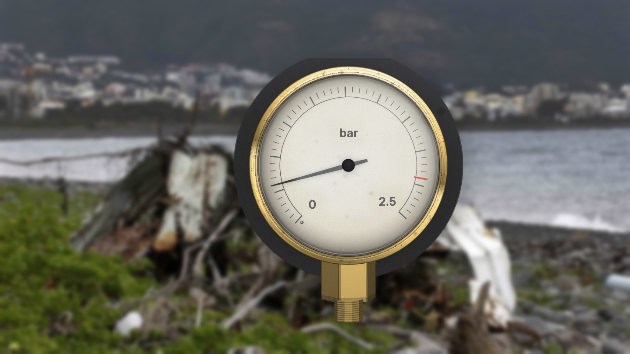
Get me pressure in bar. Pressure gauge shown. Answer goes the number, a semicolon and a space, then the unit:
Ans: 0.3; bar
